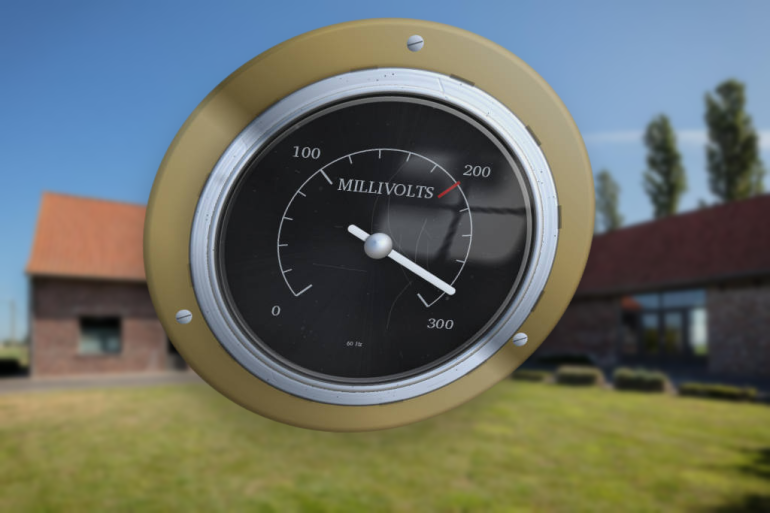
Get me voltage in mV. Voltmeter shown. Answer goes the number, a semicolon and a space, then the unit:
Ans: 280; mV
